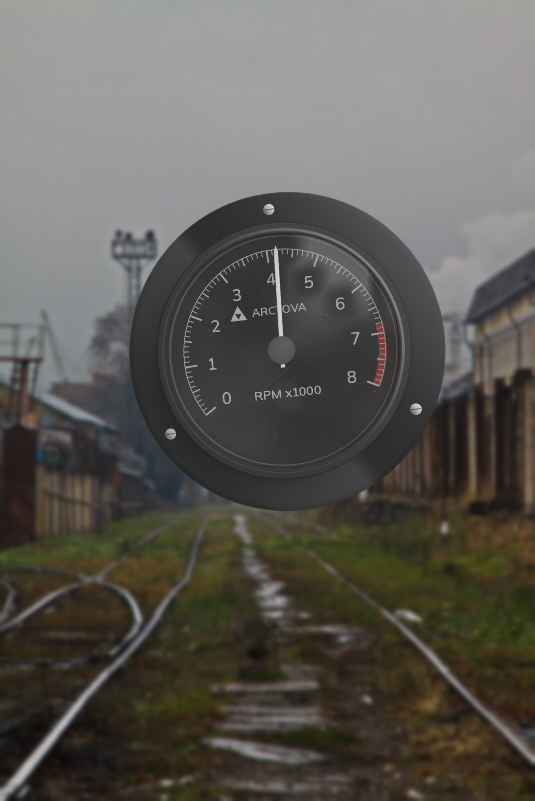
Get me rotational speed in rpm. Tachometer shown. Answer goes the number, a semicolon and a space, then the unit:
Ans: 4200; rpm
